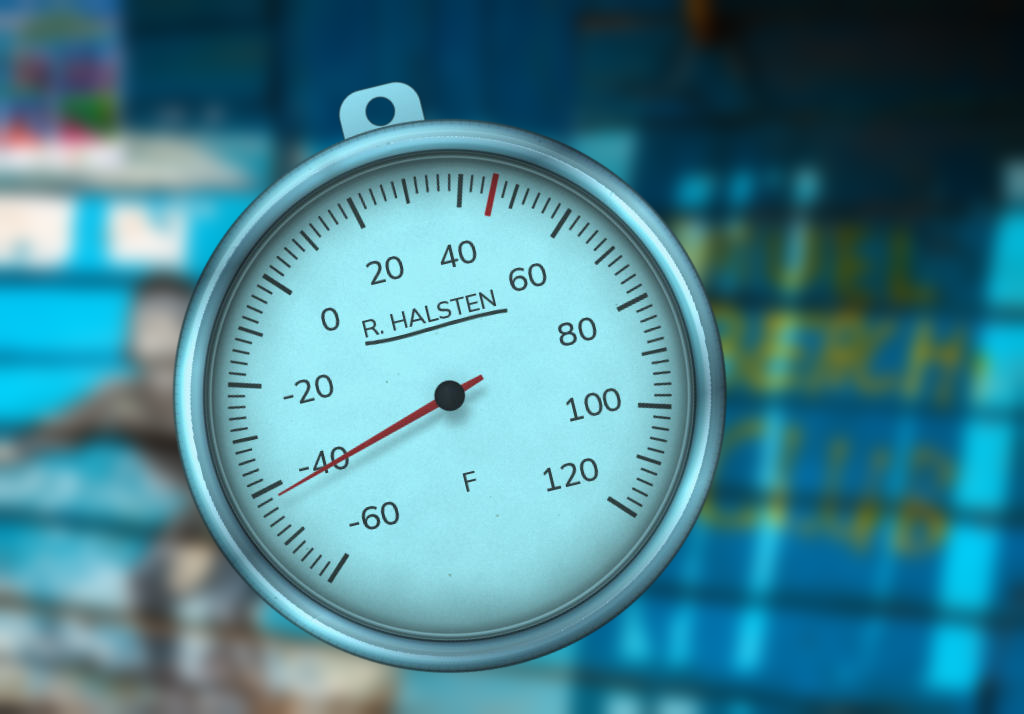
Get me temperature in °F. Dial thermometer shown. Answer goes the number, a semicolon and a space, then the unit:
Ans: -42; °F
